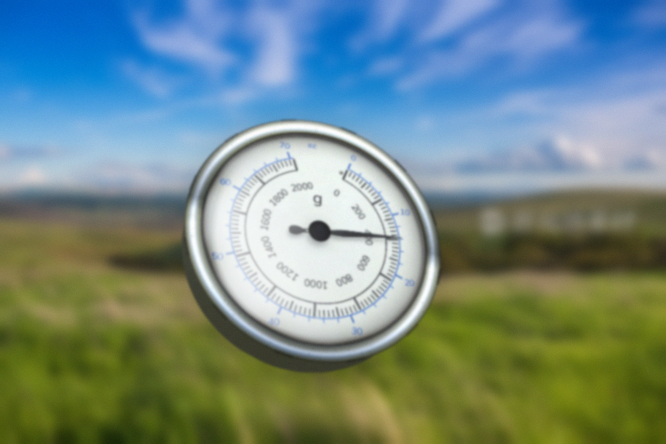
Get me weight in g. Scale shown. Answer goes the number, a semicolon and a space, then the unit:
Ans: 400; g
